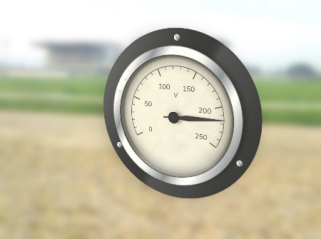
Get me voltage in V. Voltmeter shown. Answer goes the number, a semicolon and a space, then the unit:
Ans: 215; V
